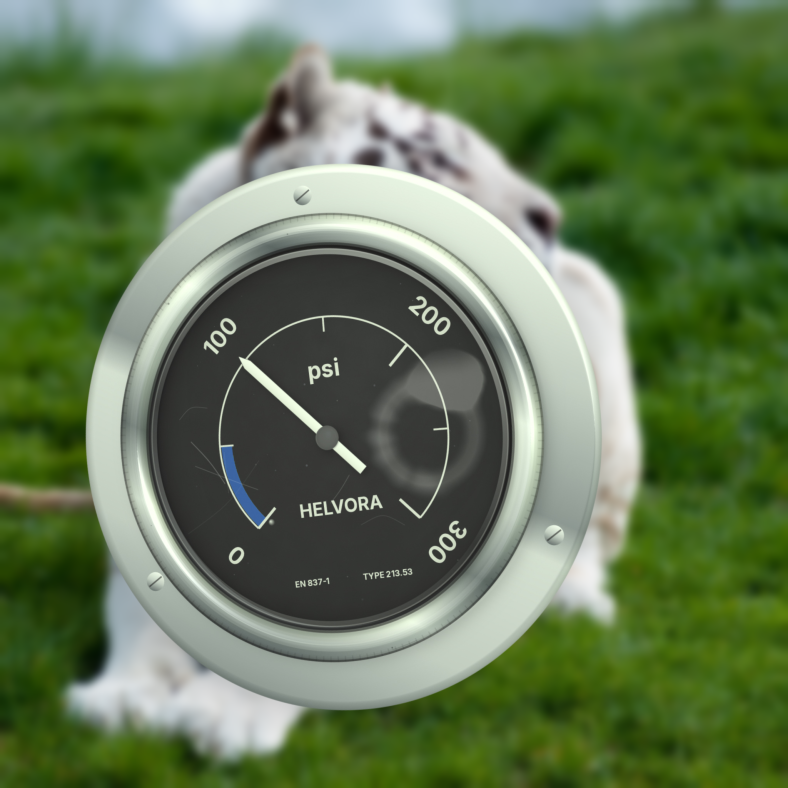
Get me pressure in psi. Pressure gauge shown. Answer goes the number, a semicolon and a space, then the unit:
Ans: 100; psi
